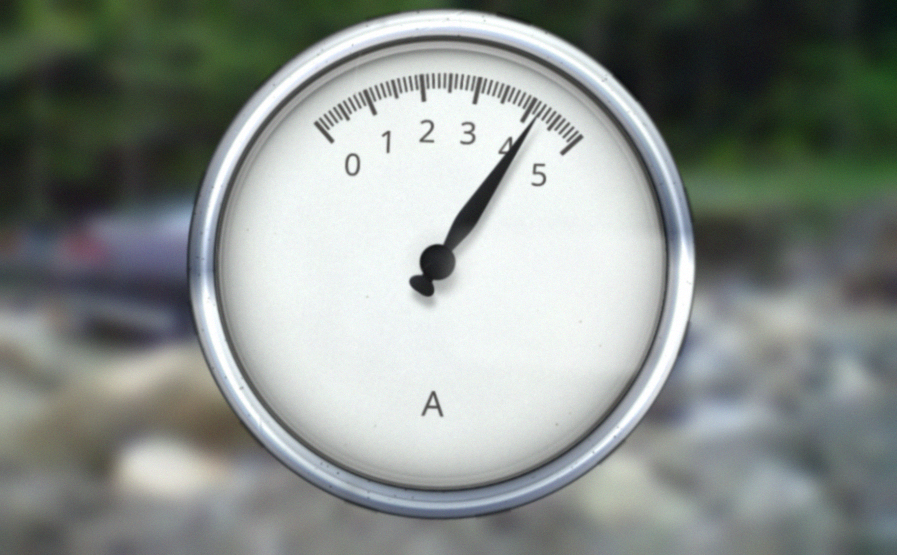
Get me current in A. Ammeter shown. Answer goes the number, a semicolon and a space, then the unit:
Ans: 4.2; A
